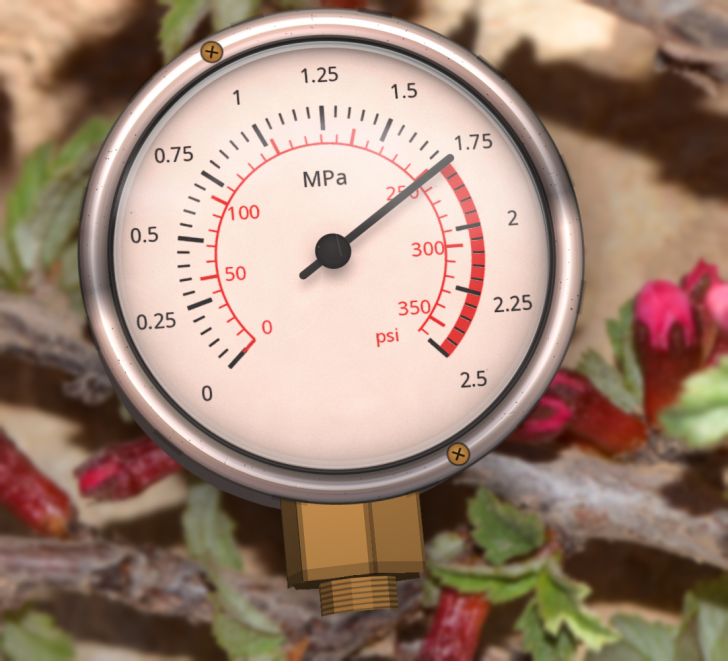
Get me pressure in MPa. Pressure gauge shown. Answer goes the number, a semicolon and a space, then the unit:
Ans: 1.75; MPa
